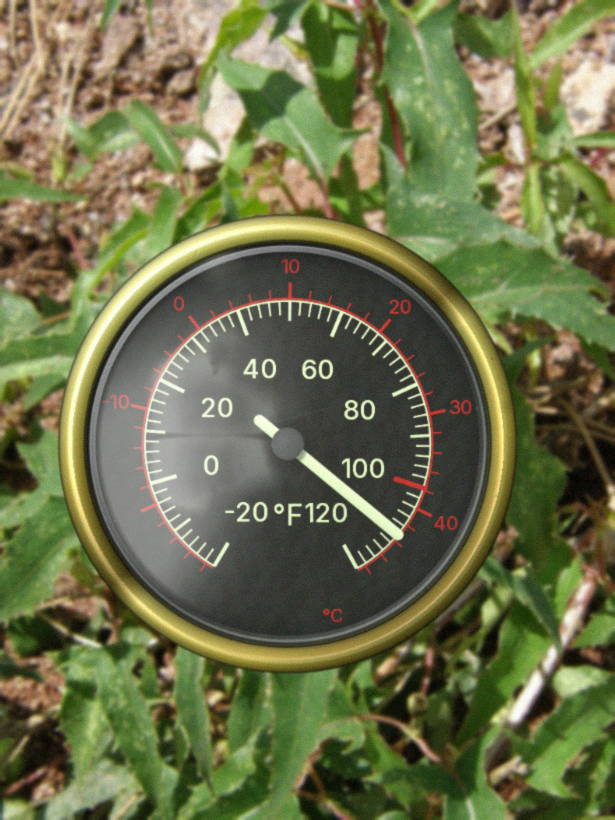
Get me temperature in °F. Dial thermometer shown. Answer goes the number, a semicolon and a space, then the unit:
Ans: 110; °F
